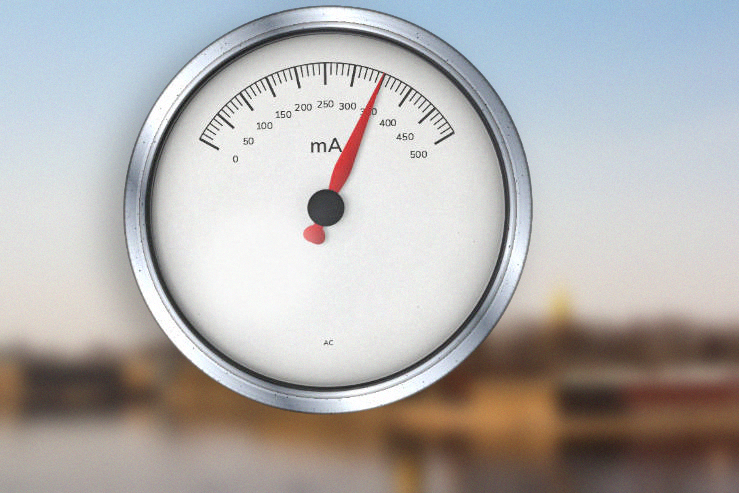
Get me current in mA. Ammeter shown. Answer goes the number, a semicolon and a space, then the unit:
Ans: 350; mA
